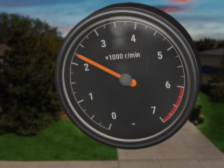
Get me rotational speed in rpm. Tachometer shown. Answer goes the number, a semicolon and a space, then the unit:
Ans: 2250; rpm
